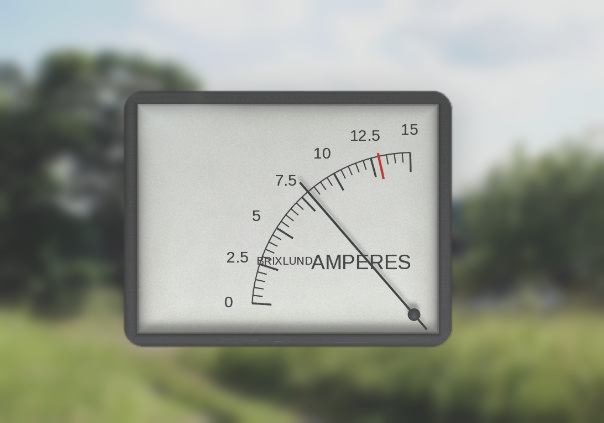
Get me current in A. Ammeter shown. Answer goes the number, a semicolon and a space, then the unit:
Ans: 8; A
